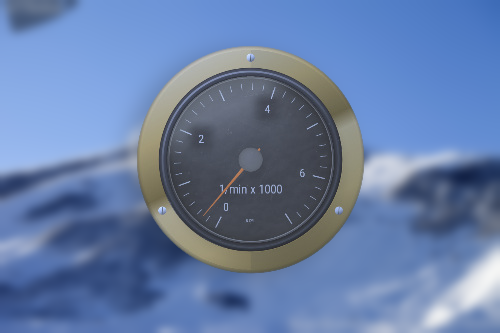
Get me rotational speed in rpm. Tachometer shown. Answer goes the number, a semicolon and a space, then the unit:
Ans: 300; rpm
